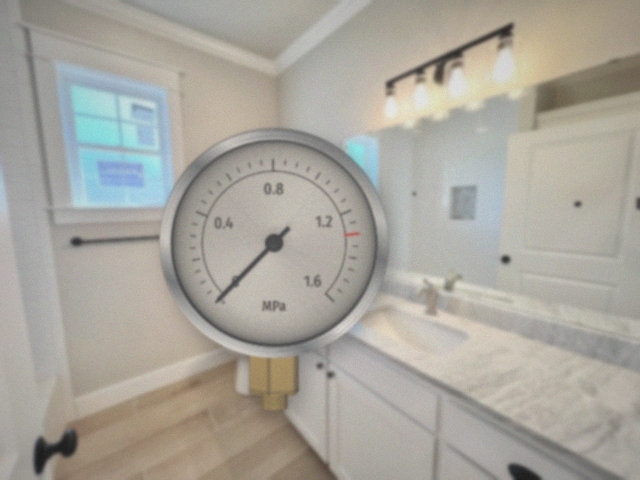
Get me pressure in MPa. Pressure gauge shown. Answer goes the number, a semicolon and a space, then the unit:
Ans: 0; MPa
